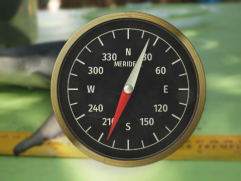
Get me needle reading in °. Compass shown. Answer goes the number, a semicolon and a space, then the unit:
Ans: 202.5; °
